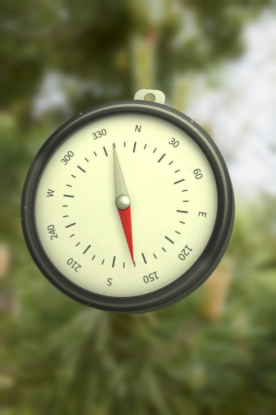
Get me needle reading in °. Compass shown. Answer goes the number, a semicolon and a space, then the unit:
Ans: 160; °
